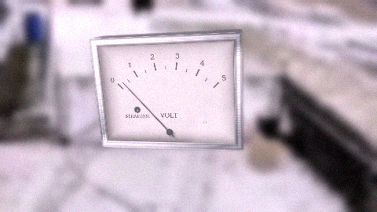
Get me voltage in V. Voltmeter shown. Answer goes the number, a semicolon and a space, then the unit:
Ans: 0.25; V
